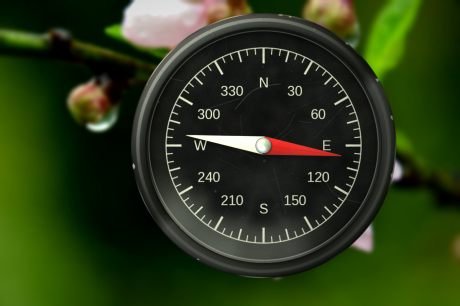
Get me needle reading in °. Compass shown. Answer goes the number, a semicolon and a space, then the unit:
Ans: 97.5; °
